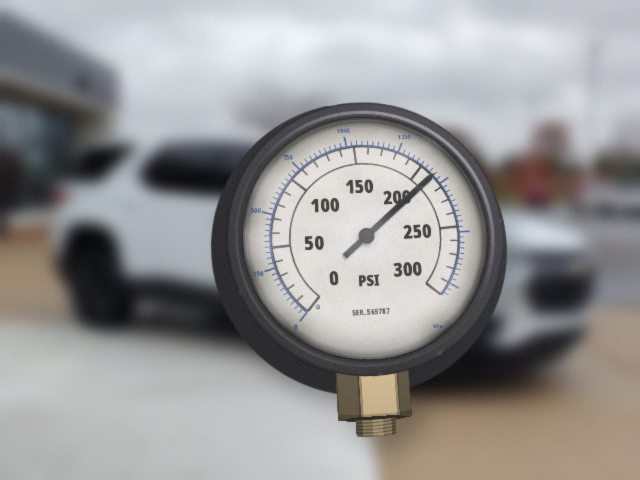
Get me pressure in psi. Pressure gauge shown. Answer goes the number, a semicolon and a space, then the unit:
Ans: 210; psi
